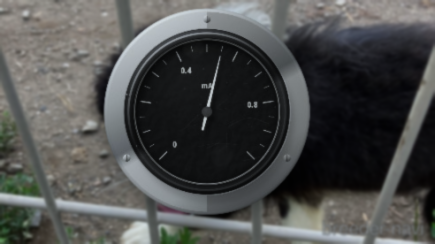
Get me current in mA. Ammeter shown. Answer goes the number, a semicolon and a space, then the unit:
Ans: 0.55; mA
